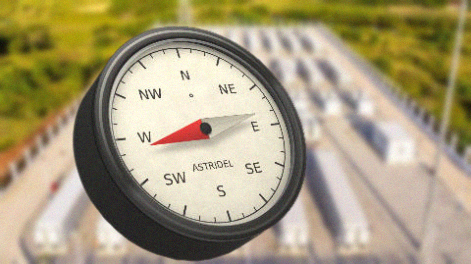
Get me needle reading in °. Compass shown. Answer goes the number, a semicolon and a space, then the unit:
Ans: 260; °
